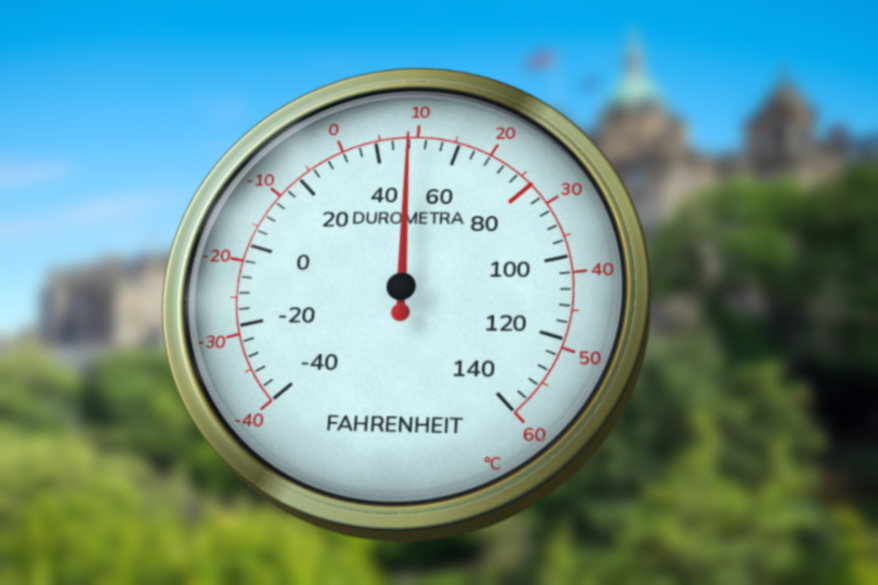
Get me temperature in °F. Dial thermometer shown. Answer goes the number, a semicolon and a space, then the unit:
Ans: 48; °F
